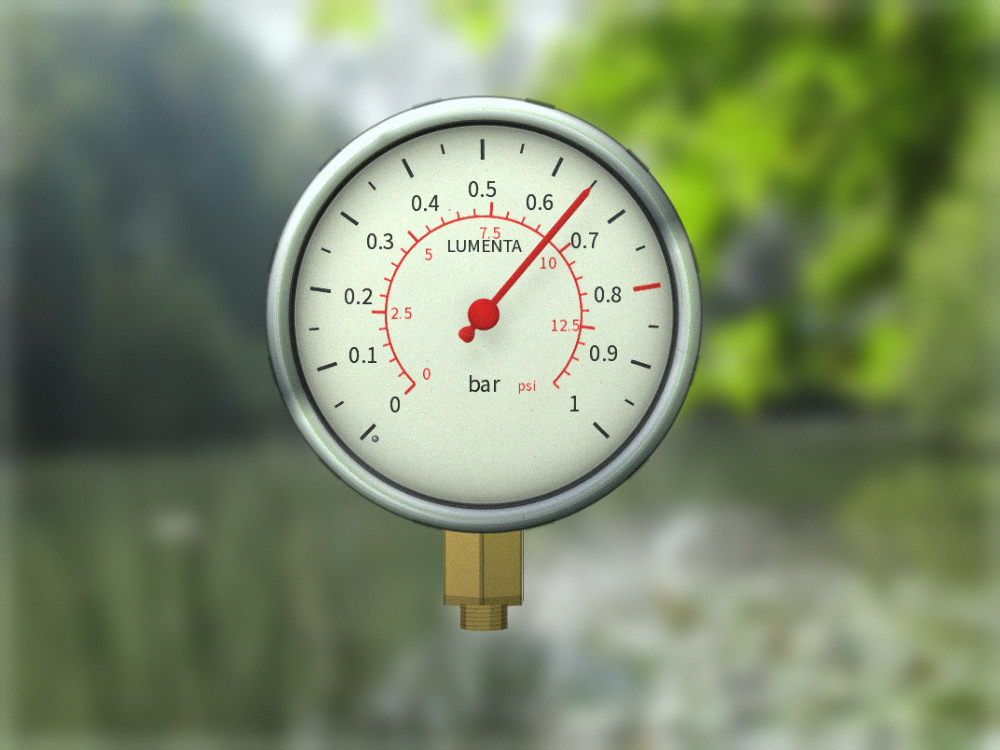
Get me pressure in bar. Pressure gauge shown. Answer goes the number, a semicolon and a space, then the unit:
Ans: 0.65; bar
